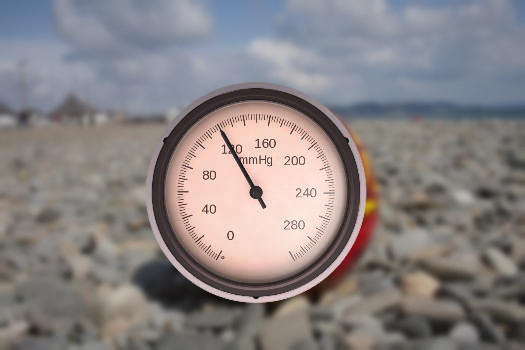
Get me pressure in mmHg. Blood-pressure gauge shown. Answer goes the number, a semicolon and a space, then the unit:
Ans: 120; mmHg
